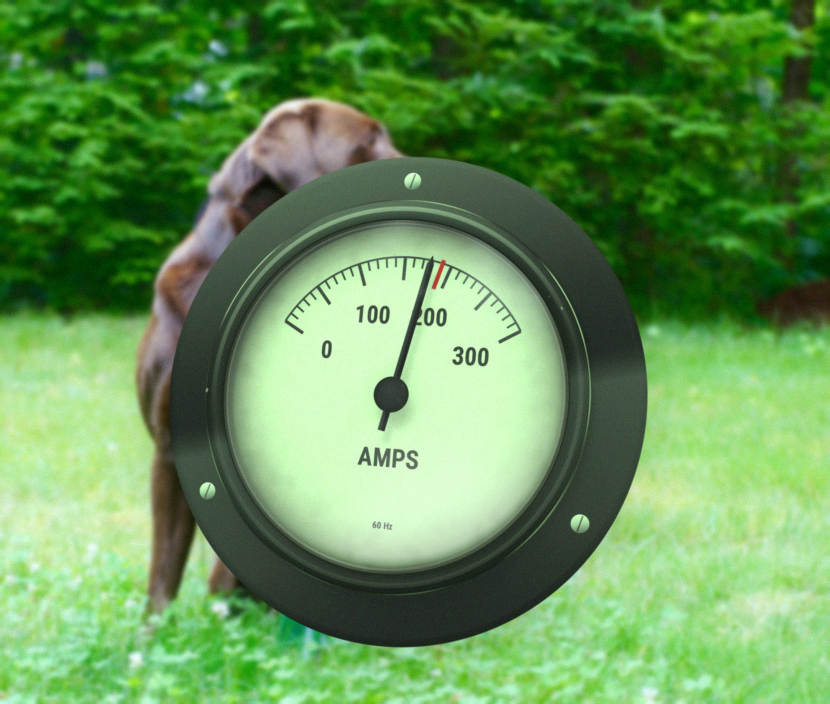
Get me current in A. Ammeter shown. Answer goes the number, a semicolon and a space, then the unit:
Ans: 180; A
